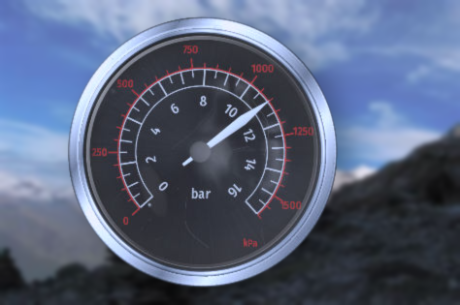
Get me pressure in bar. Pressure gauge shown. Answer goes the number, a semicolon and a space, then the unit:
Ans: 11; bar
